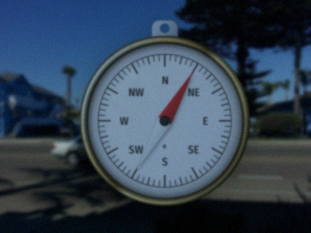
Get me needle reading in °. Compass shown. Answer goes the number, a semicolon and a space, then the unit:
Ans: 30; °
